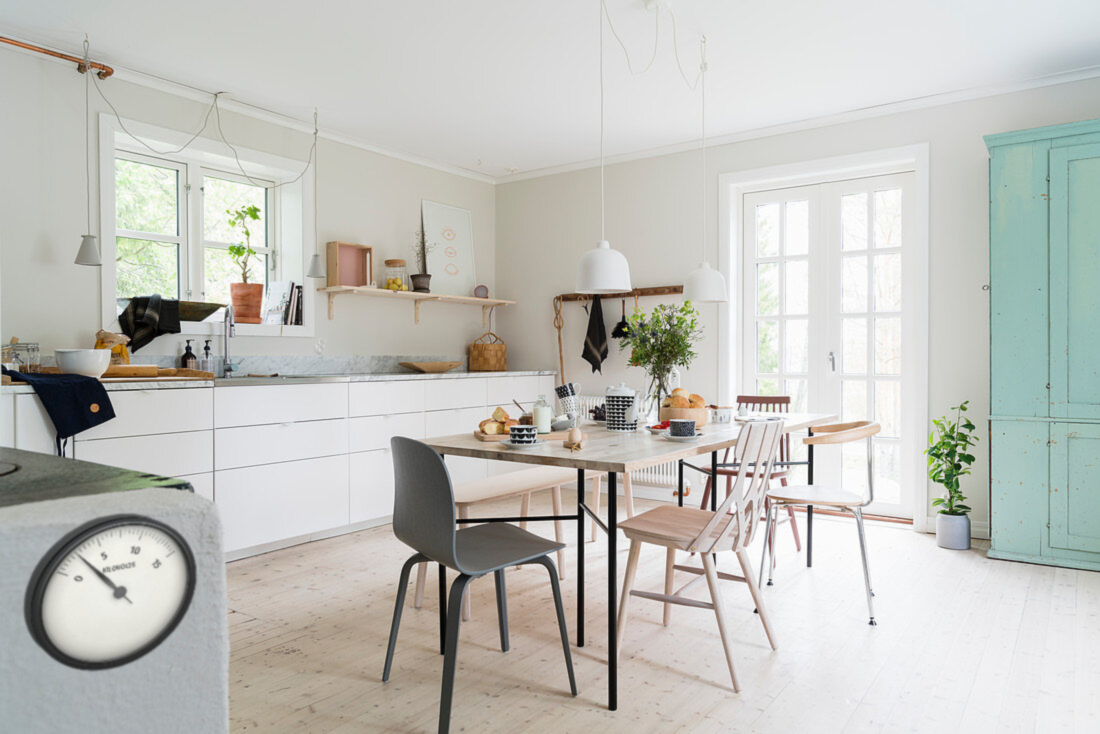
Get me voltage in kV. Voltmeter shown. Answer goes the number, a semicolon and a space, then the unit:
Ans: 2.5; kV
